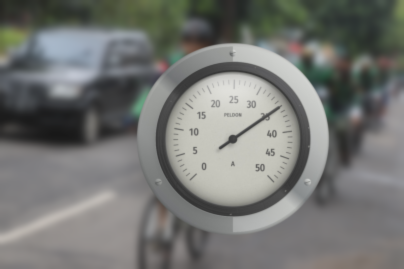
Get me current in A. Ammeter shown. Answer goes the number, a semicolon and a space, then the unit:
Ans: 35; A
